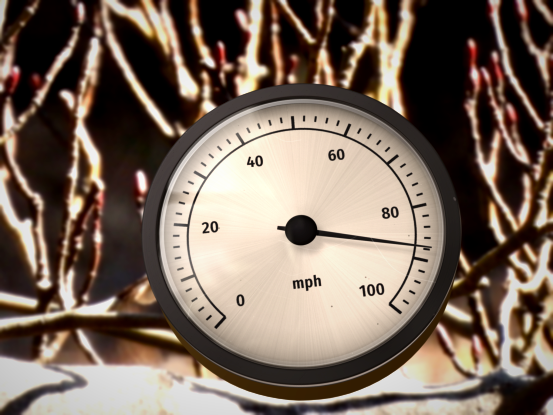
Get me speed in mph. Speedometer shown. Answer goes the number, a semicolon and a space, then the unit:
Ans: 88; mph
